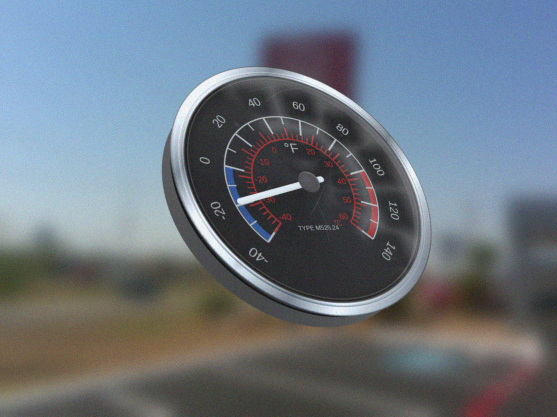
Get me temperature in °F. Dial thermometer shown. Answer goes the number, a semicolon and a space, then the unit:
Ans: -20; °F
